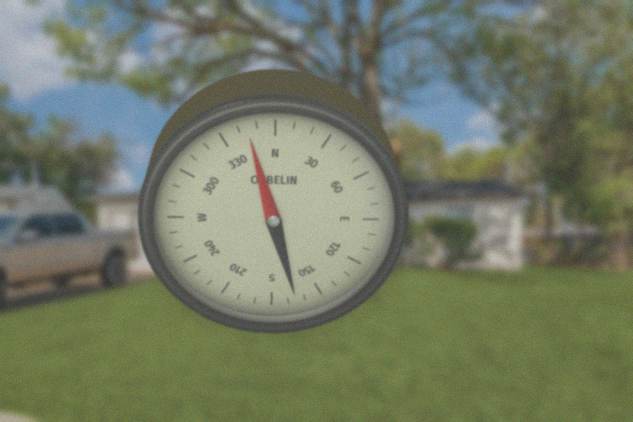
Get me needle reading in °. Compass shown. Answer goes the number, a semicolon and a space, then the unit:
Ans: 345; °
